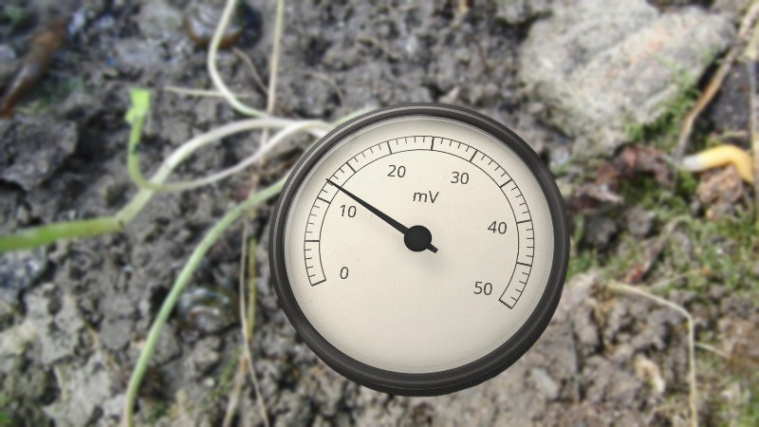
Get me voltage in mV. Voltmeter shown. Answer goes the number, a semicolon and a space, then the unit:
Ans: 12; mV
